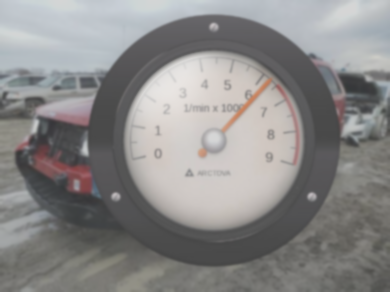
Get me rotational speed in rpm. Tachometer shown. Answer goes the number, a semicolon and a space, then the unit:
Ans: 6250; rpm
